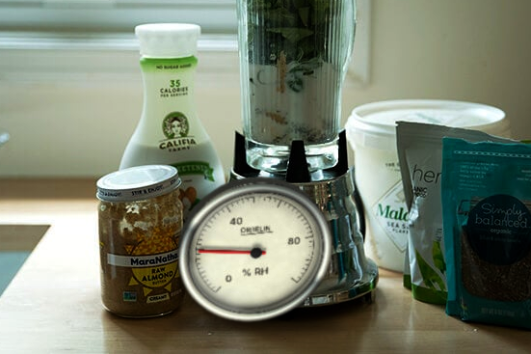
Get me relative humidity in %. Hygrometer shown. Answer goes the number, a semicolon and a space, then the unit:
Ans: 20; %
